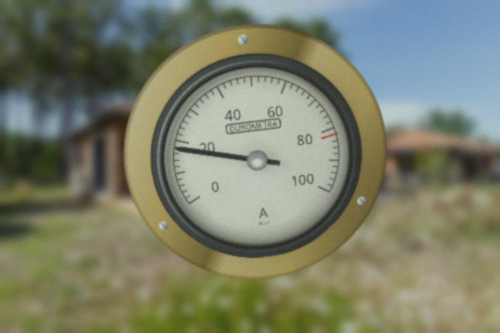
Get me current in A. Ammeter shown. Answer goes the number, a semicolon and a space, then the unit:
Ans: 18; A
